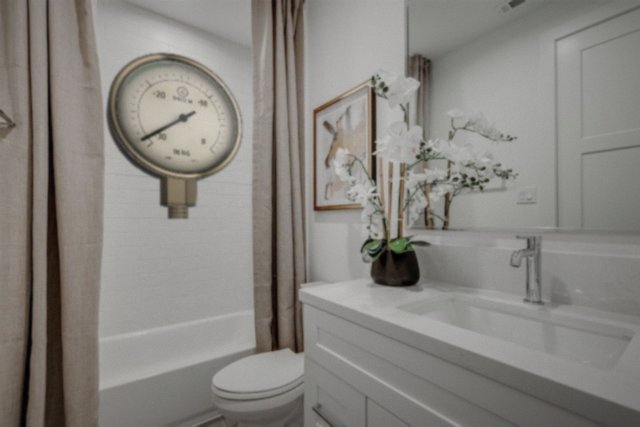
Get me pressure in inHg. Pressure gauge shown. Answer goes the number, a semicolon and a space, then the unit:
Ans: -29; inHg
